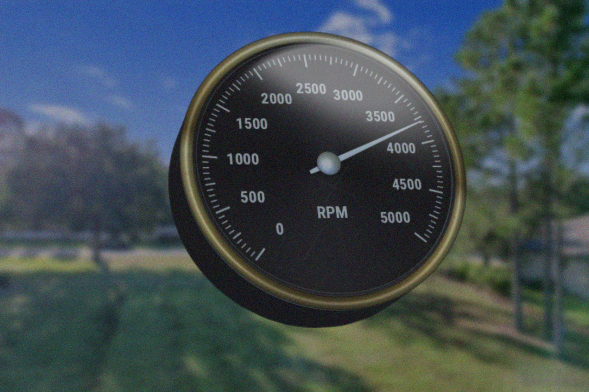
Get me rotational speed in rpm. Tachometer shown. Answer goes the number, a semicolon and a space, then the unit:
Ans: 3800; rpm
